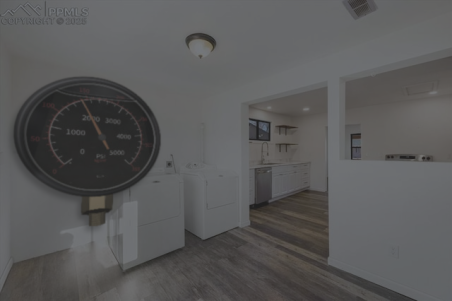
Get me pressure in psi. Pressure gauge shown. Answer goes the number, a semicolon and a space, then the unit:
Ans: 2000; psi
